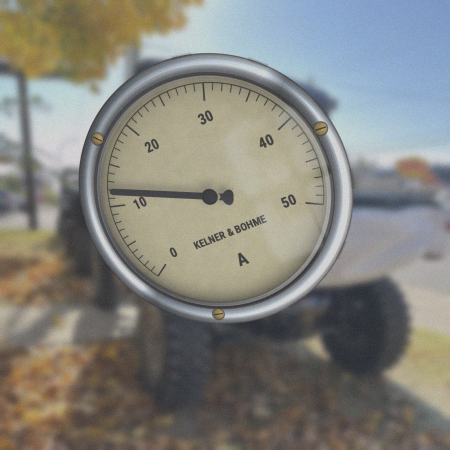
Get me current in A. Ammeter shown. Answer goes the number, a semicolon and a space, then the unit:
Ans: 12; A
